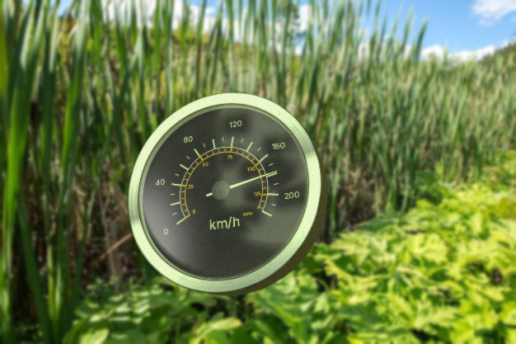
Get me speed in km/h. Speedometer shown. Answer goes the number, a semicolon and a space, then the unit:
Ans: 180; km/h
